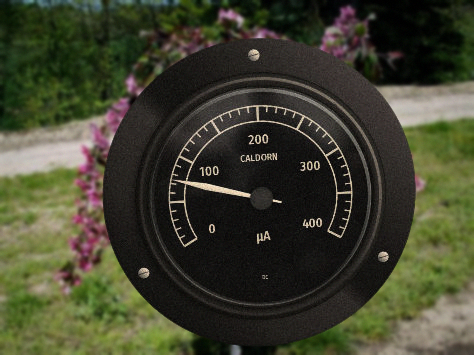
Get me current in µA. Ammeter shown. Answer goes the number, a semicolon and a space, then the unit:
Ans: 75; µA
